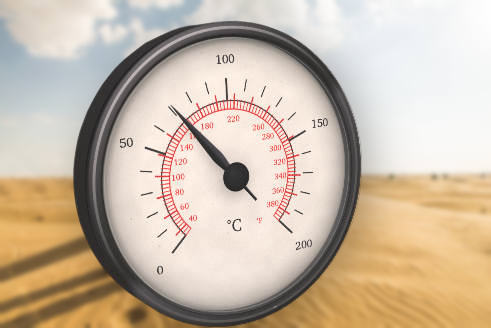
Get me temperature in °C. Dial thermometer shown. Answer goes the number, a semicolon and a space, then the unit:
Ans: 70; °C
